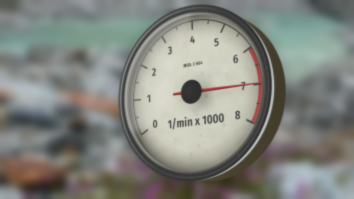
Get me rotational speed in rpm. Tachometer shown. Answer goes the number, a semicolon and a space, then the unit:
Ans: 7000; rpm
